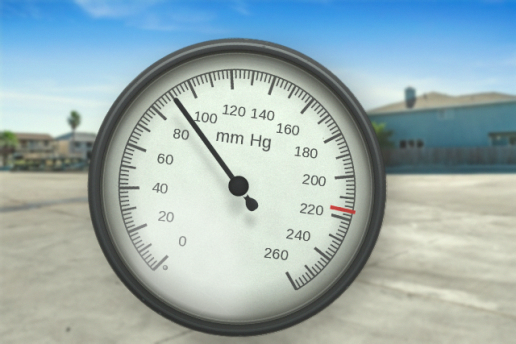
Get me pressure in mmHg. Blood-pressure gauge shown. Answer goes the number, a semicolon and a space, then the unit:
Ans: 90; mmHg
